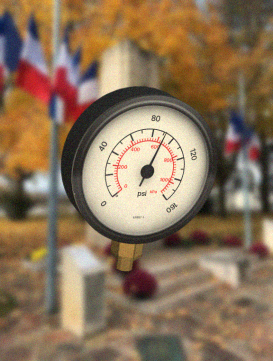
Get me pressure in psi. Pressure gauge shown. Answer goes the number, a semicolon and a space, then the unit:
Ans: 90; psi
